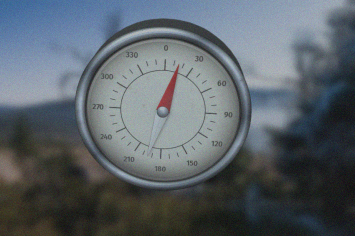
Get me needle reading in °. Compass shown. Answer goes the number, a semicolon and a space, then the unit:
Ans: 15; °
